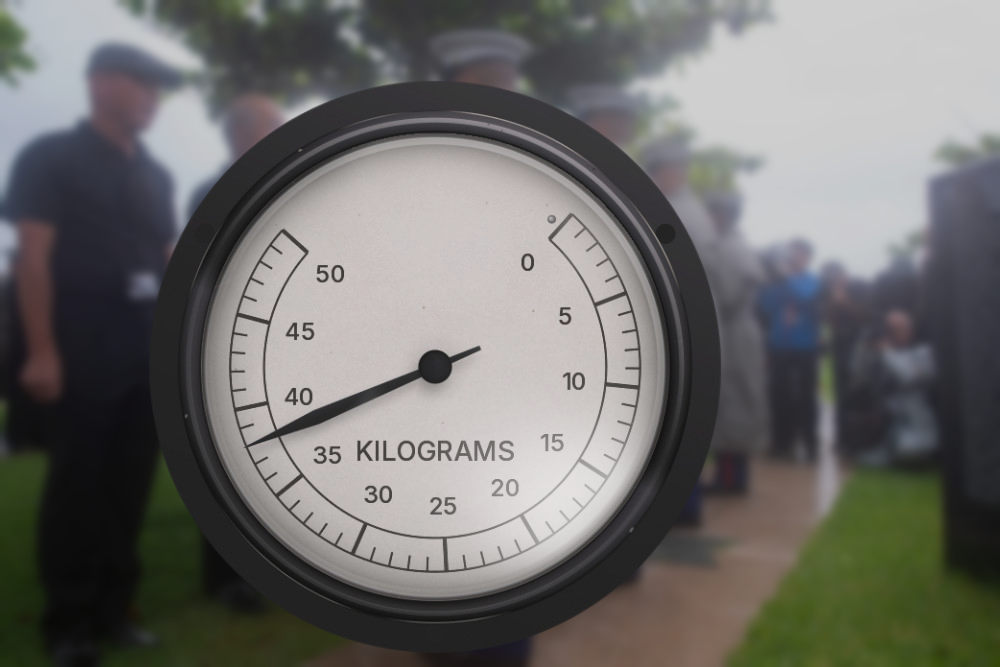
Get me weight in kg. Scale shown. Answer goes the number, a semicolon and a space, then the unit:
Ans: 38; kg
